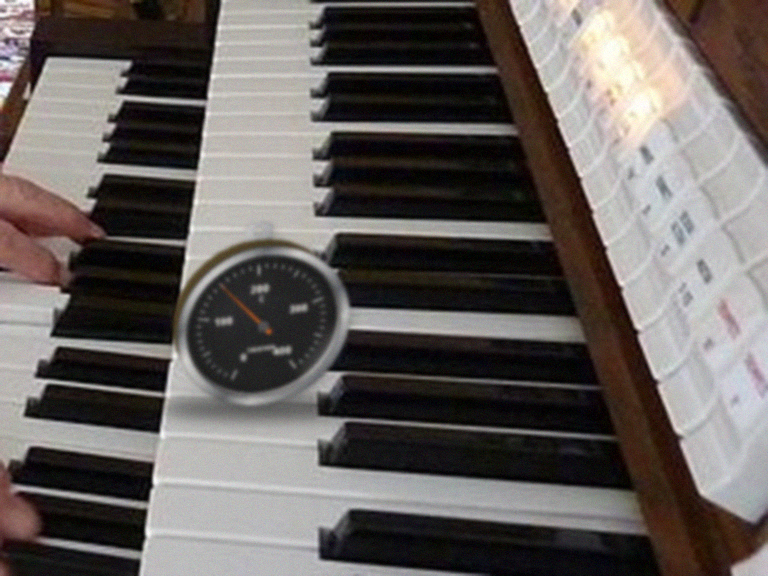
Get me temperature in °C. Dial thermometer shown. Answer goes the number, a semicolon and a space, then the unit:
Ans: 150; °C
